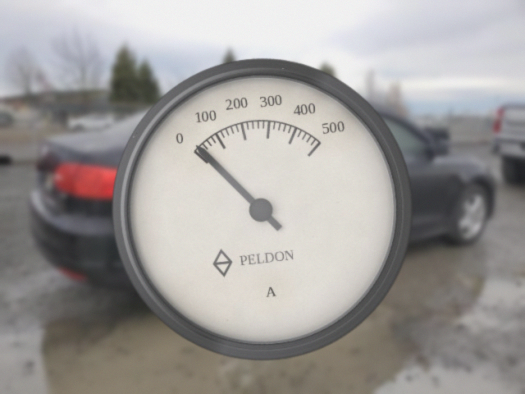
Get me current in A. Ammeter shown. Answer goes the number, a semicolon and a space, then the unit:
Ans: 20; A
